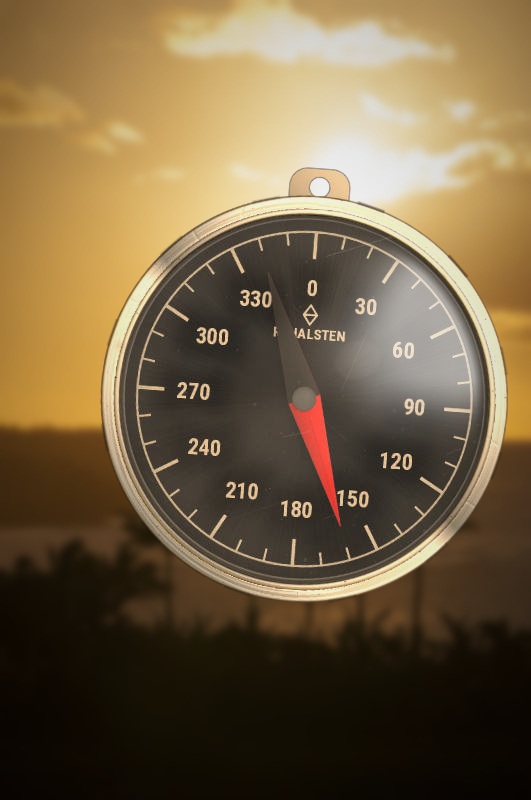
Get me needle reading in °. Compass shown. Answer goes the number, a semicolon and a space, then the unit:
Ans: 160; °
